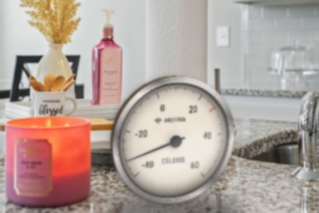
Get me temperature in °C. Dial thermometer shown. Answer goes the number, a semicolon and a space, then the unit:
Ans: -32; °C
